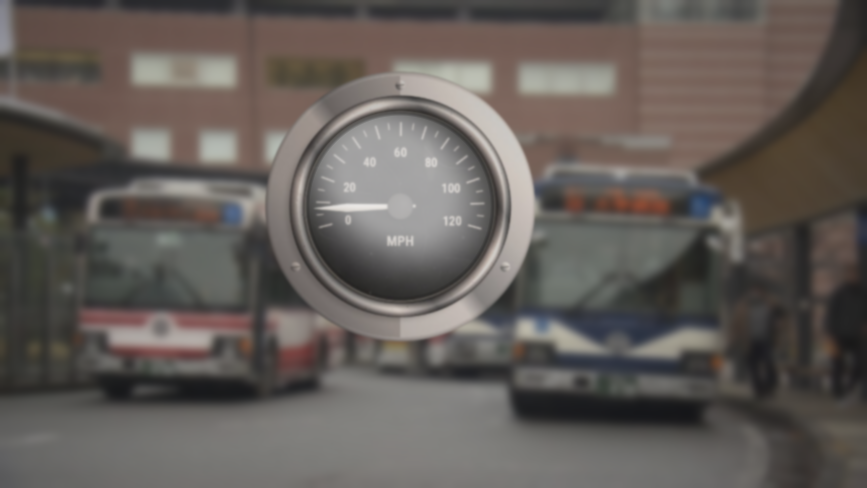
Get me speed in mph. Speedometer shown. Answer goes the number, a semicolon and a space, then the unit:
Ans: 7.5; mph
